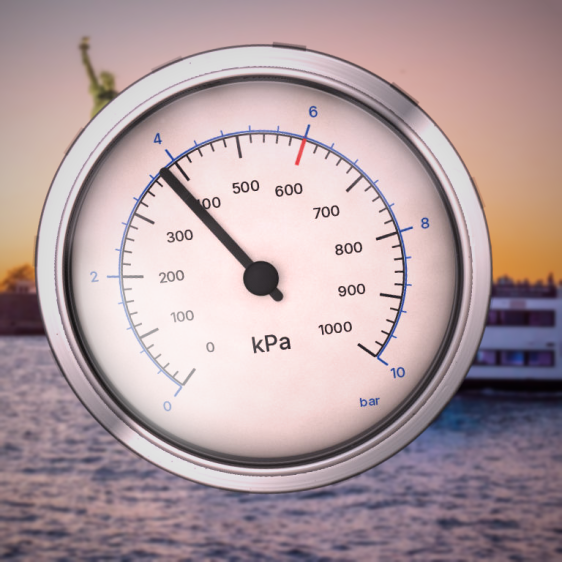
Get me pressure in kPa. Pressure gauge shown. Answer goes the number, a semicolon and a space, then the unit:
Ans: 380; kPa
